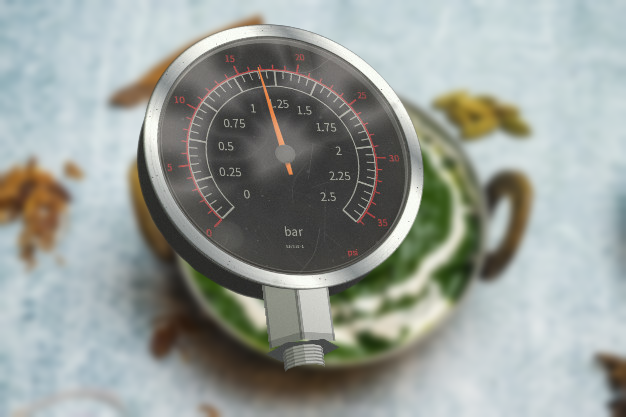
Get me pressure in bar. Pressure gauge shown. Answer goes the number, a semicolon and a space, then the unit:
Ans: 1.15; bar
